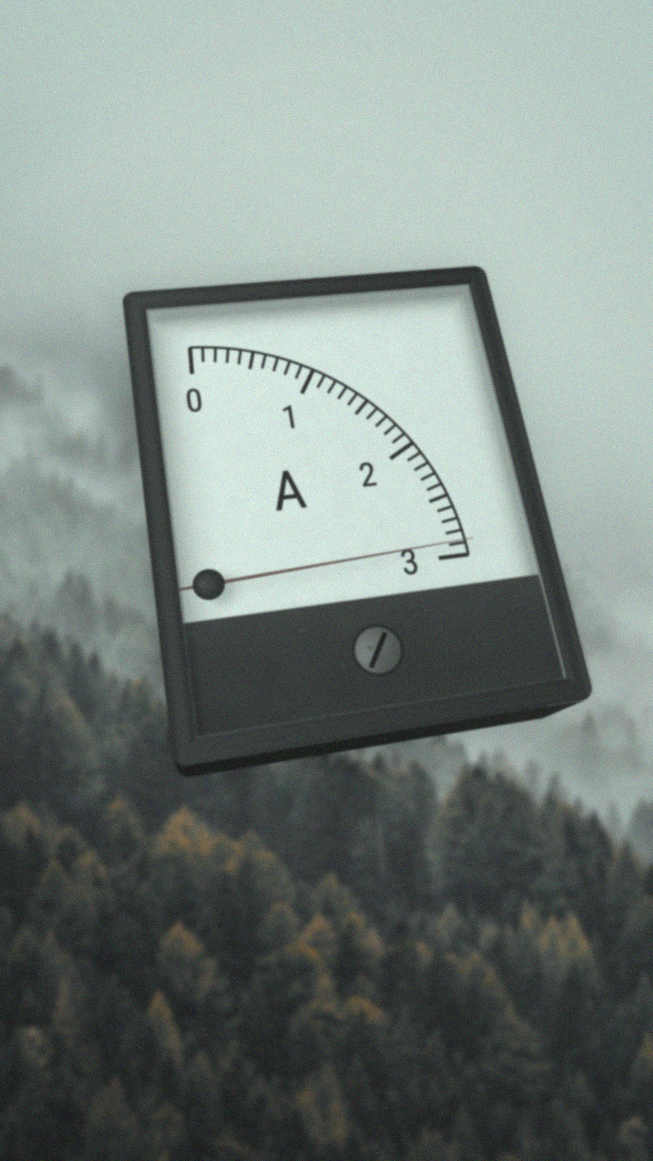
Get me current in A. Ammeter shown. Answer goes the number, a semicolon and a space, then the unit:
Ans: 2.9; A
